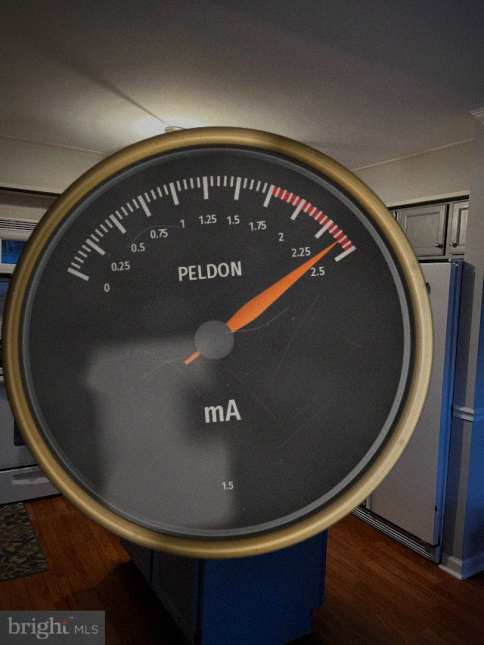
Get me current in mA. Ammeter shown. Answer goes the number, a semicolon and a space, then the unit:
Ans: 2.4; mA
